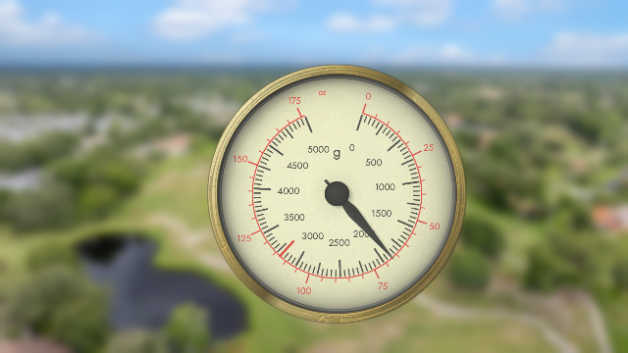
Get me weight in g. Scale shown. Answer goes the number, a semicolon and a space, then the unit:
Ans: 1900; g
